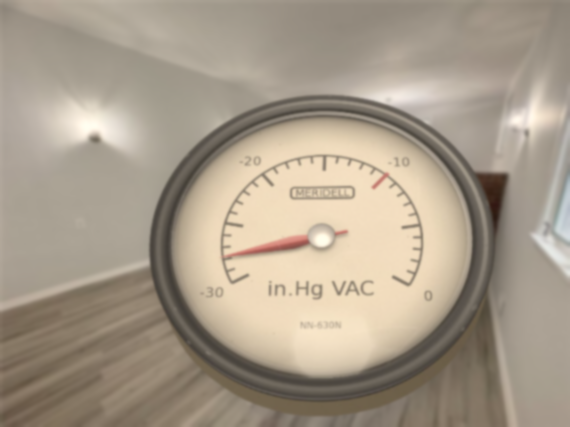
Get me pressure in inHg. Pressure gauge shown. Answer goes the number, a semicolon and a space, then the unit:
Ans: -28; inHg
